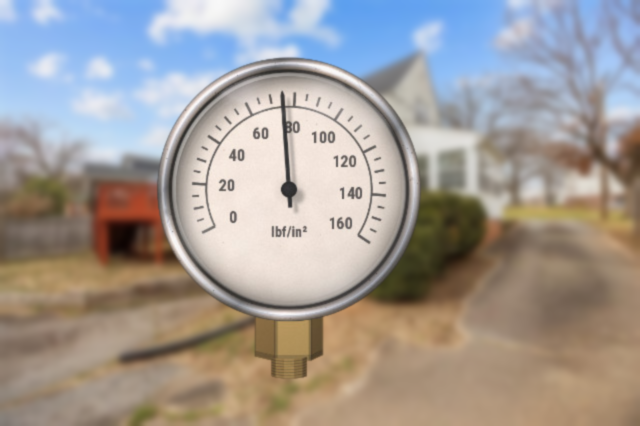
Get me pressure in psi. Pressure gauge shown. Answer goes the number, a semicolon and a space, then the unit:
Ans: 75; psi
